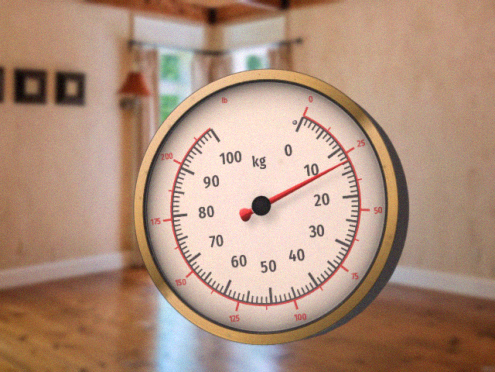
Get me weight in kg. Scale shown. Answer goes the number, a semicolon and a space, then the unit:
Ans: 13; kg
